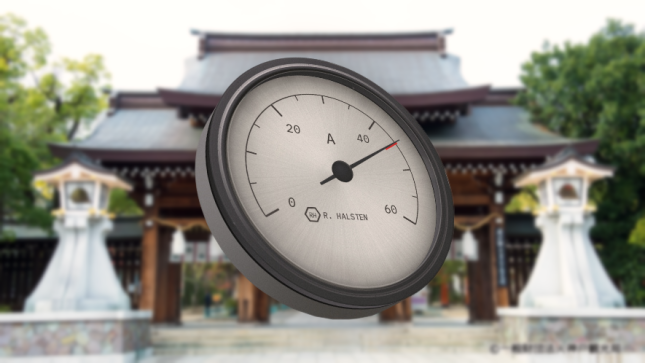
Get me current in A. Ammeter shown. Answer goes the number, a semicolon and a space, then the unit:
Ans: 45; A
